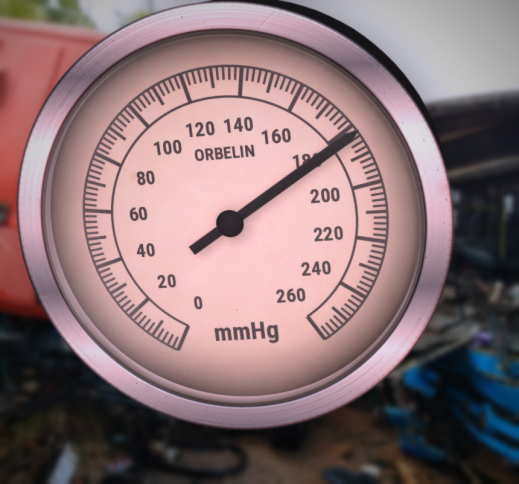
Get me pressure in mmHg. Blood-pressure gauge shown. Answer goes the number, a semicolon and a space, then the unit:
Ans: 182; mmHg
